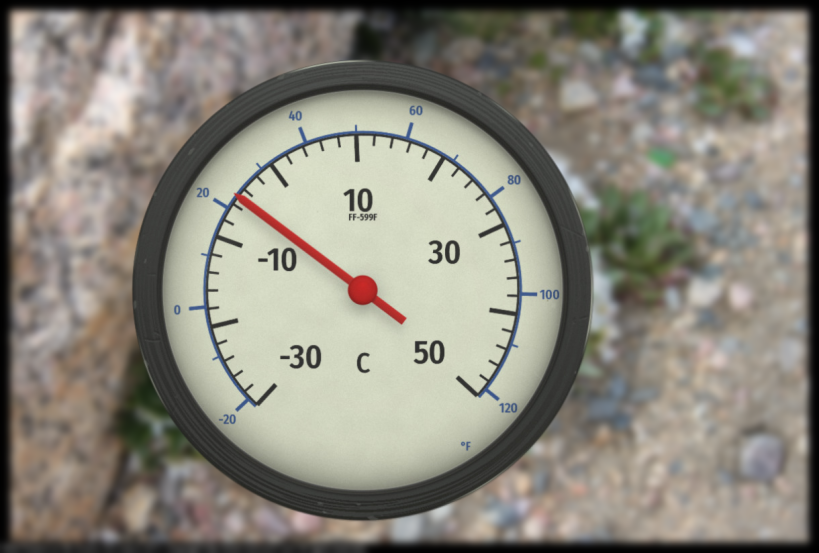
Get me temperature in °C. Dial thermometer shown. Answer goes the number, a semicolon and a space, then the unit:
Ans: -5; °C
